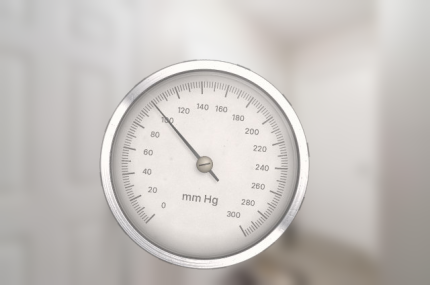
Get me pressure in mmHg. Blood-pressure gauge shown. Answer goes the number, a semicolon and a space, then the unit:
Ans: 100; mmHg
